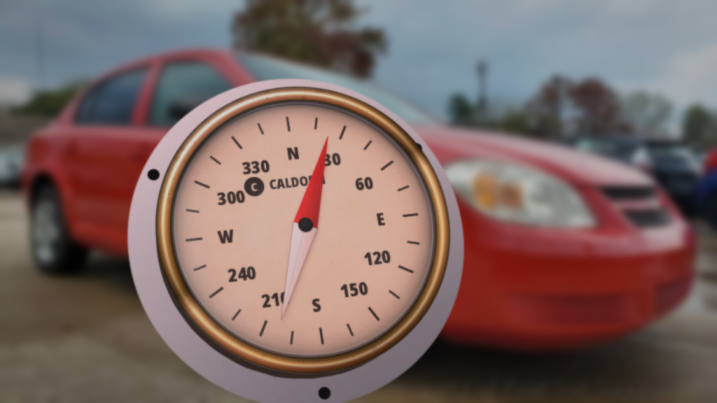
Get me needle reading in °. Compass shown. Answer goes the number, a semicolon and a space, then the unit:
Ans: 22.5; °
